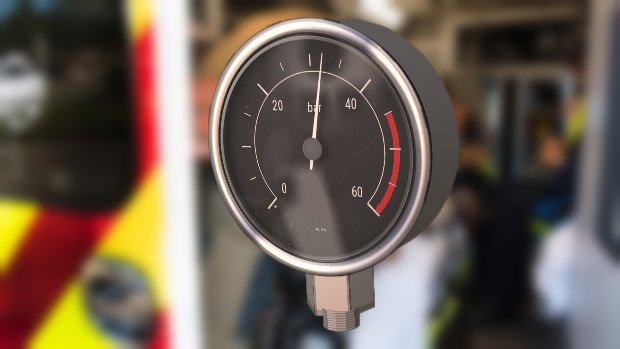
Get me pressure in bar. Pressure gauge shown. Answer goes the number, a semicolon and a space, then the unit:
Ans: 32.5; bar
